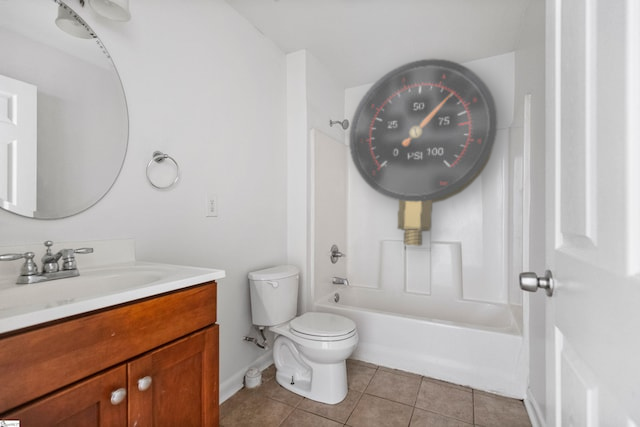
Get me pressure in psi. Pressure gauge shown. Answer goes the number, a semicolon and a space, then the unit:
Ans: 65; psi
